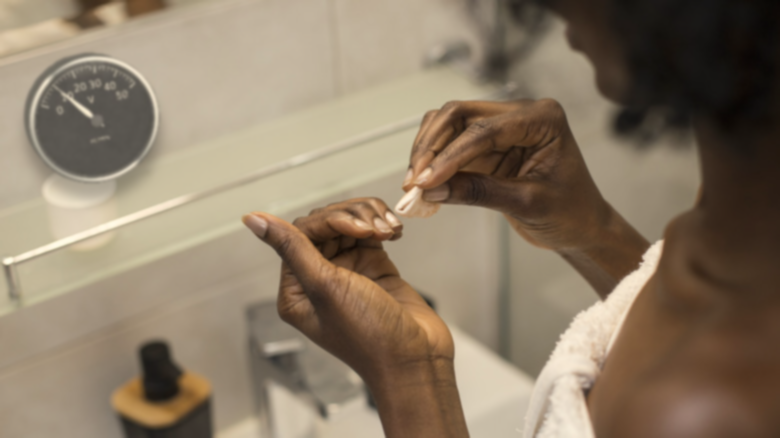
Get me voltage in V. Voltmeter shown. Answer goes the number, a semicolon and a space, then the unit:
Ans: 10; V
